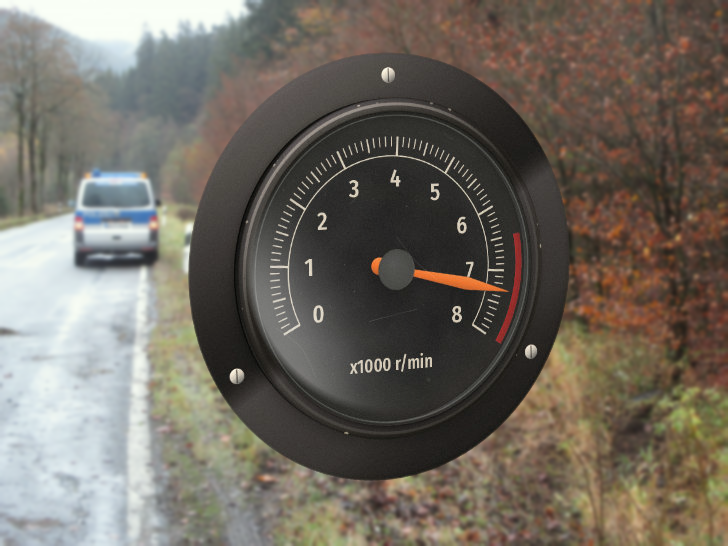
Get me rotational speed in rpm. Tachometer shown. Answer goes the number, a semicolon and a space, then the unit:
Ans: 7300; rpm
